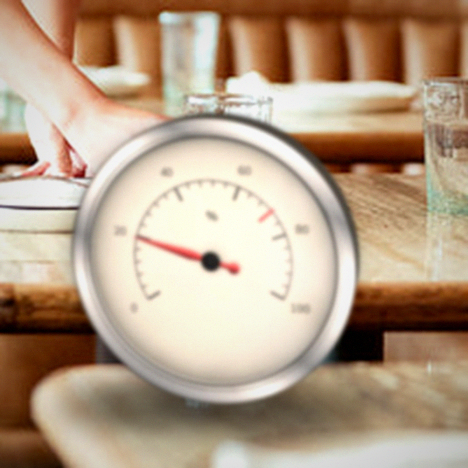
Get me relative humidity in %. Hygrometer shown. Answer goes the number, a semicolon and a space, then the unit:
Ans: 20; %
